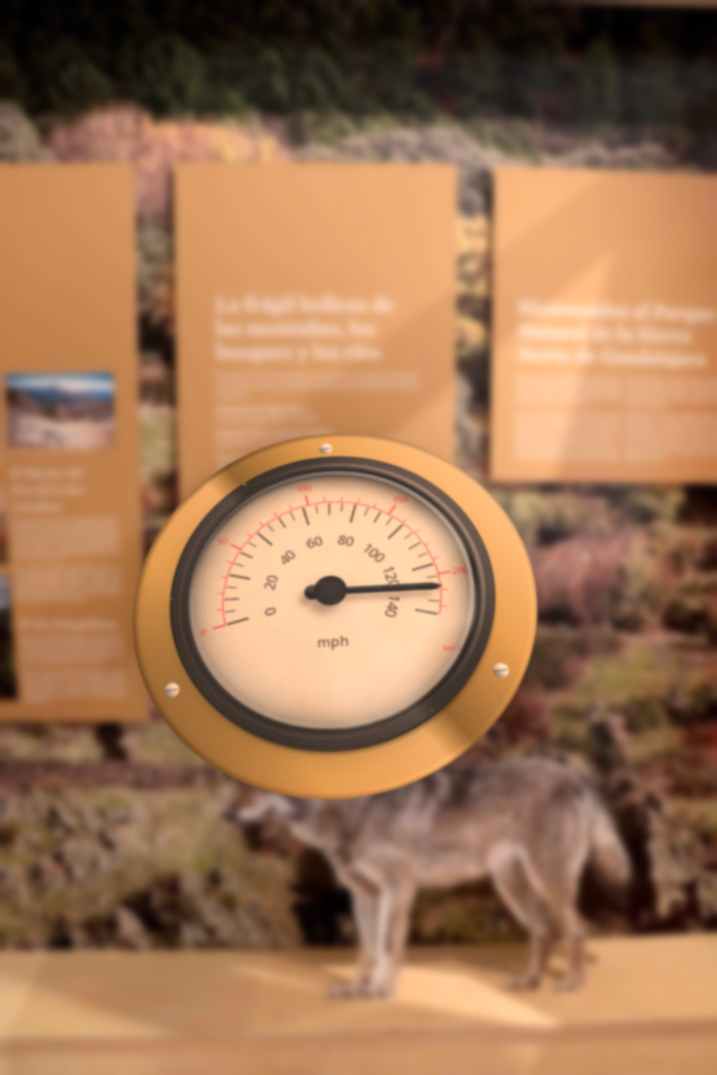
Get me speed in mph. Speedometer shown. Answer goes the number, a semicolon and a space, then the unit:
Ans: 130; mph
